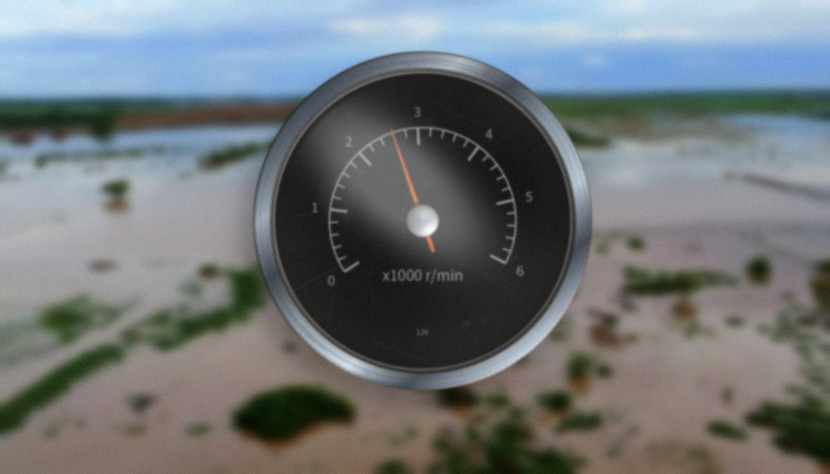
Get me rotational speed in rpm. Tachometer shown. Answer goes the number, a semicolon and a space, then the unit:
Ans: 2600; rpm
